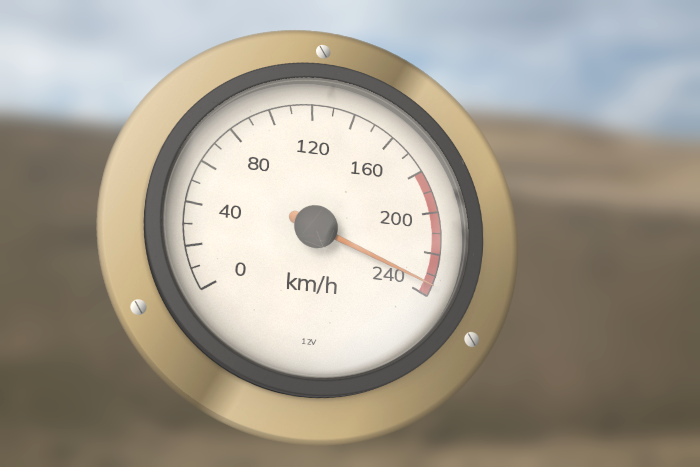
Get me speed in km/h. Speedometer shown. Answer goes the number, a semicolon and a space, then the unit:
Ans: 235; km/h
